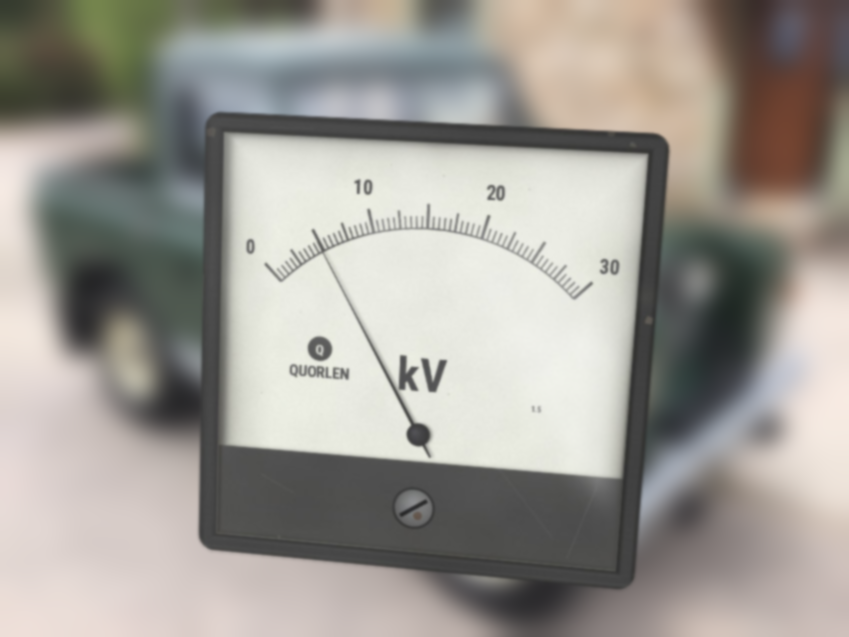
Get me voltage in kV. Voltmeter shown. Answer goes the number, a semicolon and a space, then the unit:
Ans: 5; kV
